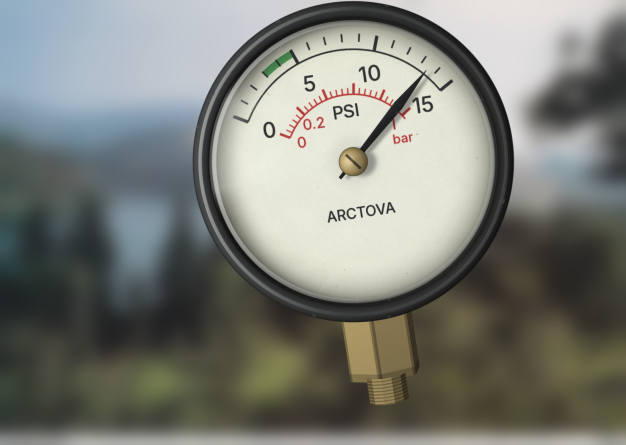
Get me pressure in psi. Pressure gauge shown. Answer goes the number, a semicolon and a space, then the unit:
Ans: 13.5; psi
